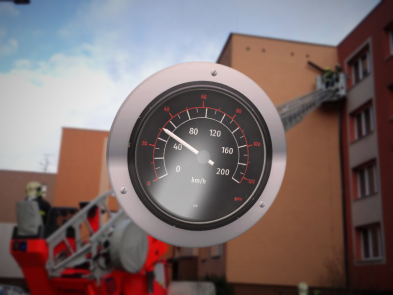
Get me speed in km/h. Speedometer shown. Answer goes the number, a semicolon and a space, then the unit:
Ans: 50; km/h
